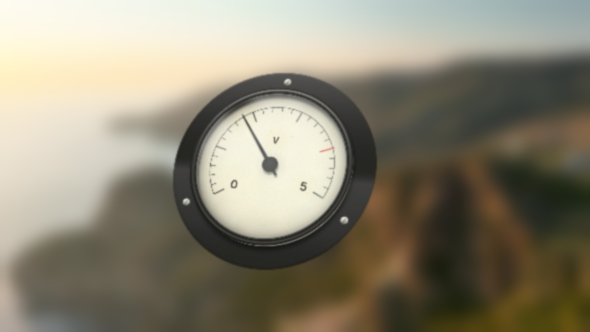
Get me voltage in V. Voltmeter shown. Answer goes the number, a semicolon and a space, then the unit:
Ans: 1.8; V
